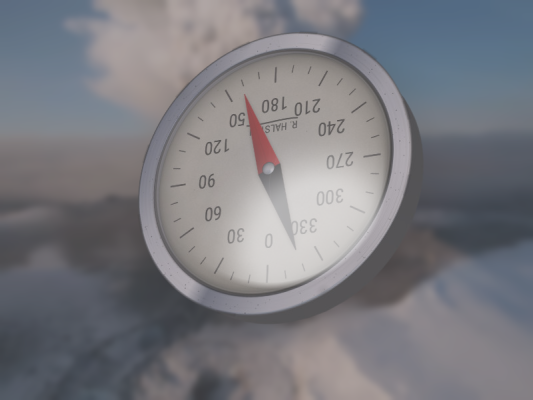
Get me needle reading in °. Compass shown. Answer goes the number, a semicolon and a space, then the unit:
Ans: 160; °
